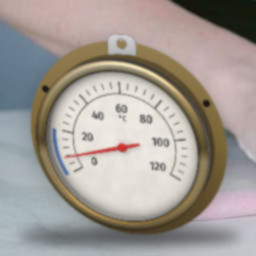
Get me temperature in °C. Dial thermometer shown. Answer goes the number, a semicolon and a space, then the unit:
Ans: 8; °C
